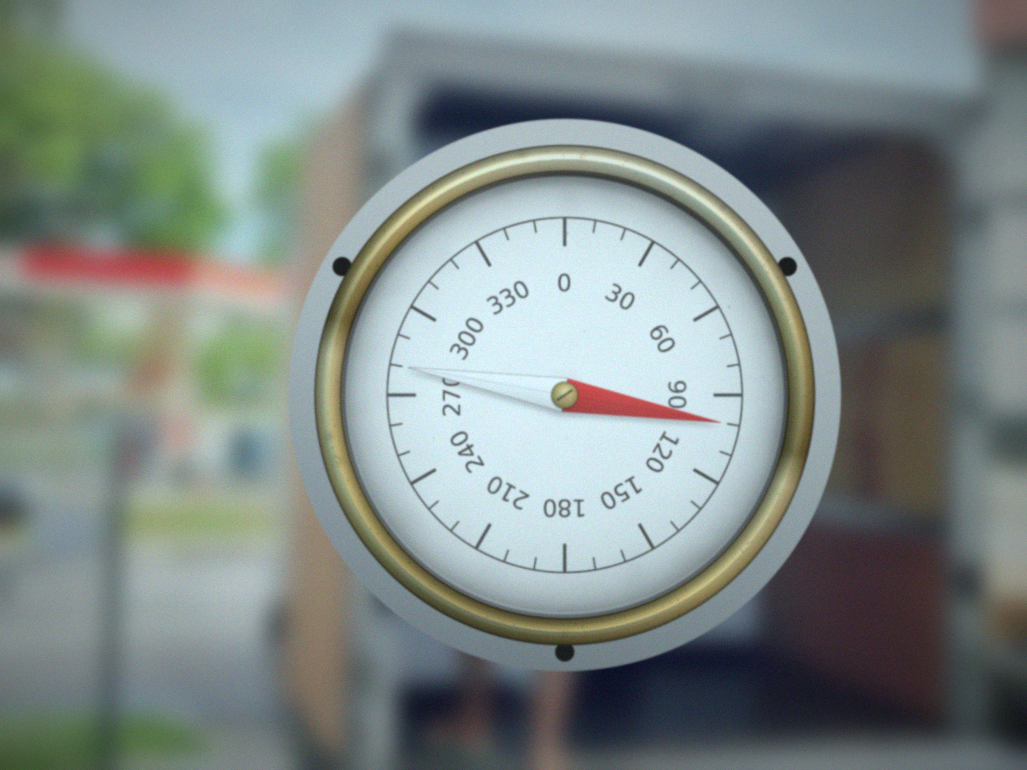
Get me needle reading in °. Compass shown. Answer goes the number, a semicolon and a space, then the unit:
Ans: 100; °
